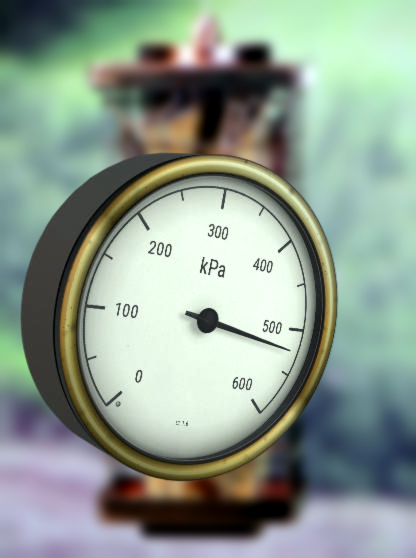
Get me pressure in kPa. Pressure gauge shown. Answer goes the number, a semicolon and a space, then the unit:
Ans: 525; kPa
